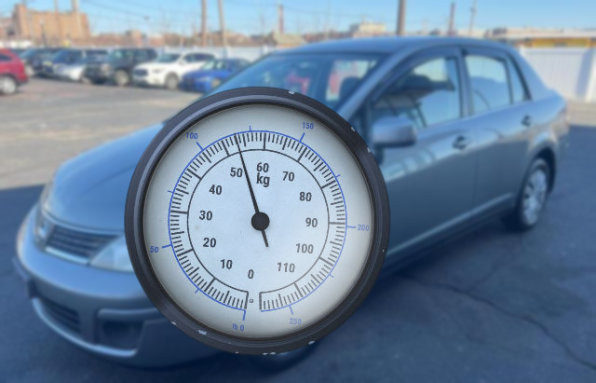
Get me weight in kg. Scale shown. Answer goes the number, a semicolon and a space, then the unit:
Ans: 53; kg
